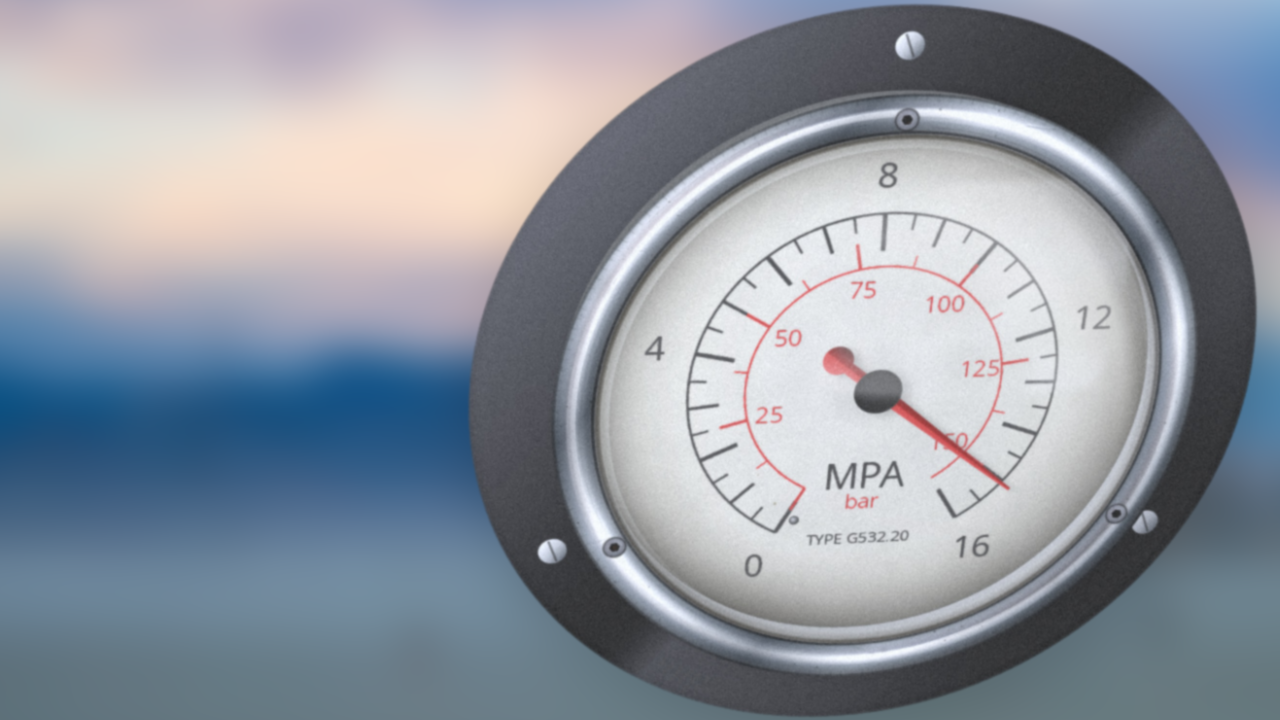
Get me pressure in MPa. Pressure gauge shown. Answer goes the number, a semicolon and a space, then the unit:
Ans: 15; MPa
